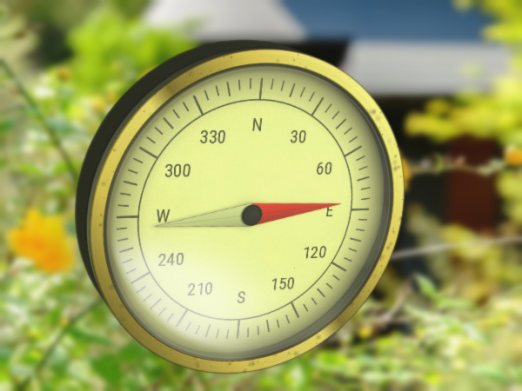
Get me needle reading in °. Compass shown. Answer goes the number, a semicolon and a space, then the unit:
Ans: 85; °
